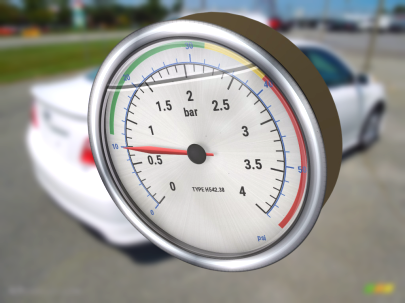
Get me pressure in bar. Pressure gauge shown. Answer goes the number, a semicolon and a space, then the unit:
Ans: 0.7; bar
